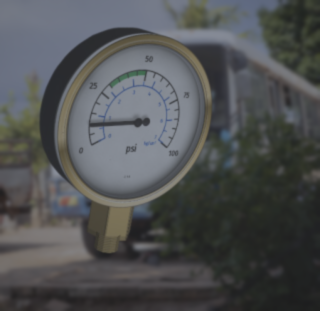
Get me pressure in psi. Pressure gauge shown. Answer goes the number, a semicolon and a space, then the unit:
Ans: 10; psi
